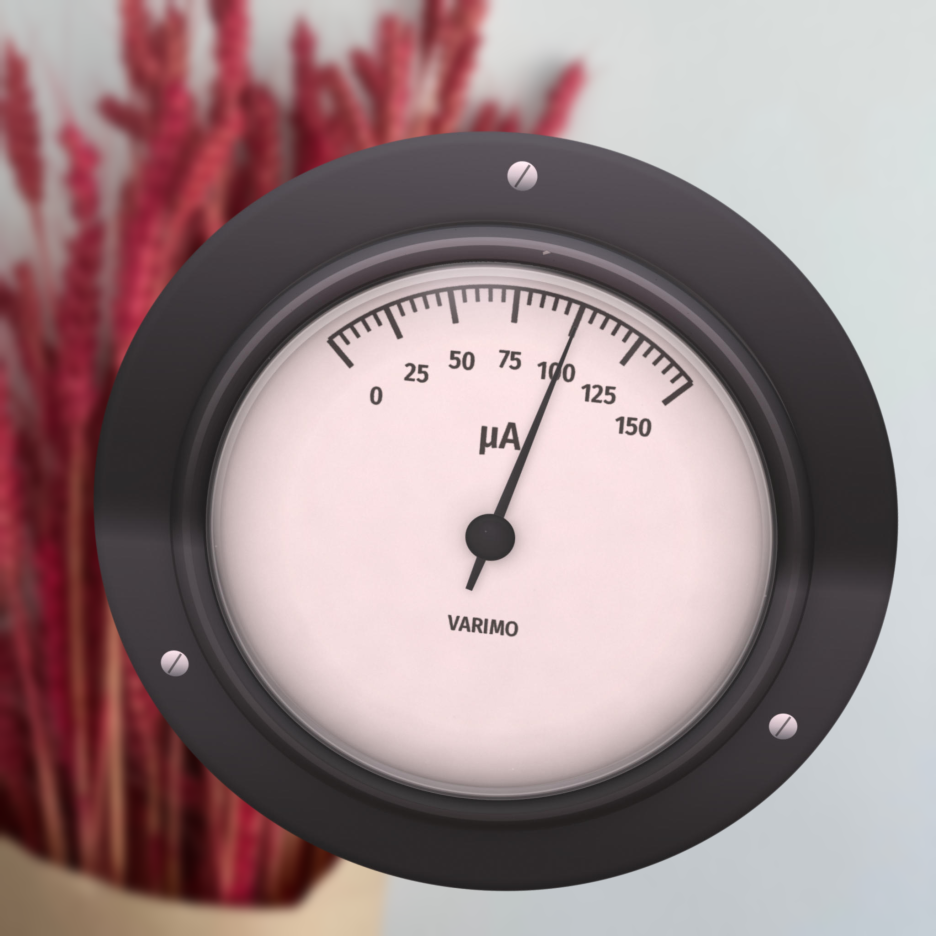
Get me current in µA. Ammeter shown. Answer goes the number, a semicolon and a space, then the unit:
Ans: 100; µA
